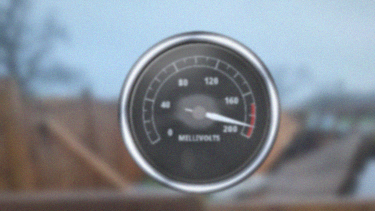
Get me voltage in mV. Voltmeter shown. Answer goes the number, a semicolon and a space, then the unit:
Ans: 190; mV
